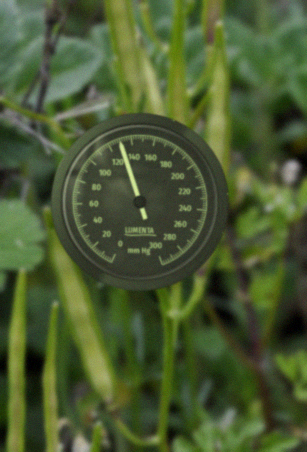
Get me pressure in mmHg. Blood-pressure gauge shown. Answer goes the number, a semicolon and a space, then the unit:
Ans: 130; mmHg
